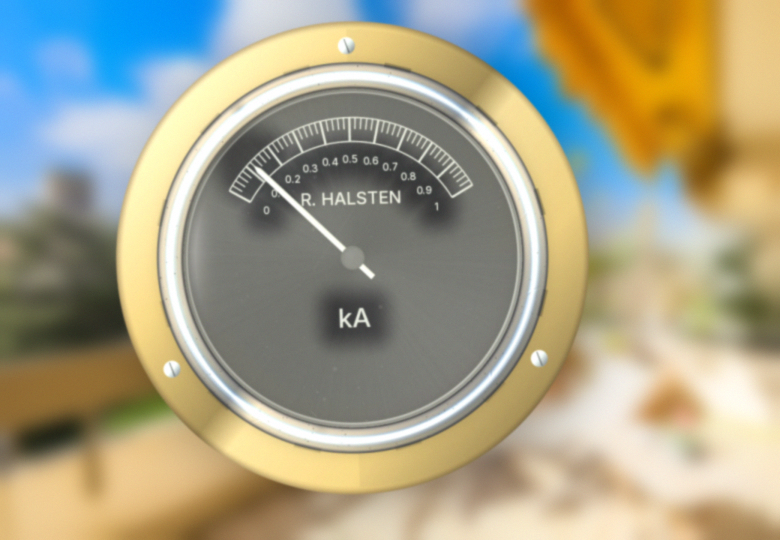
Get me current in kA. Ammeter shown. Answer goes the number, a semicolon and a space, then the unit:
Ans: 0.12; kA
